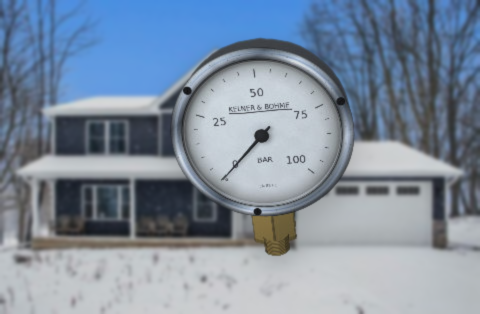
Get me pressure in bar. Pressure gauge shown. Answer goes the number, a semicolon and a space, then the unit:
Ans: 0; bar
